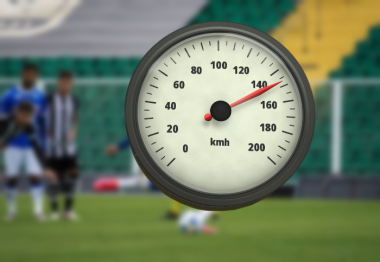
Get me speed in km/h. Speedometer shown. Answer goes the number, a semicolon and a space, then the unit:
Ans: 147.5; km/h
